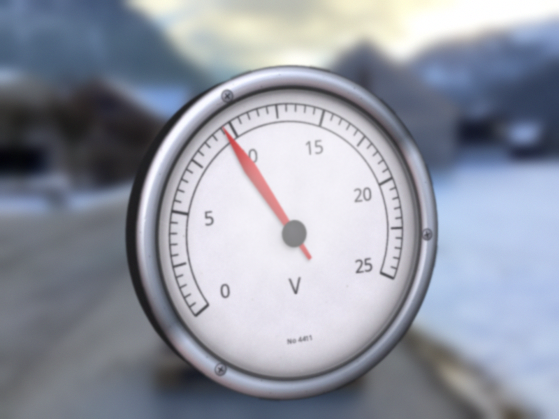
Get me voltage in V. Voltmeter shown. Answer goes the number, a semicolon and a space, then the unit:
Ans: 9.5; V
